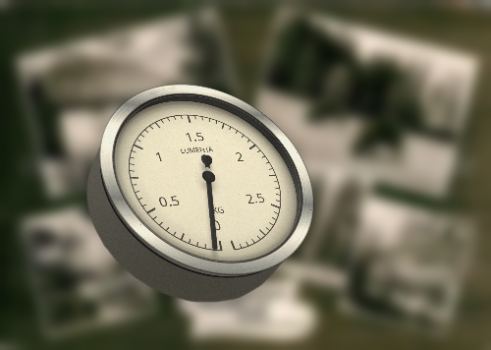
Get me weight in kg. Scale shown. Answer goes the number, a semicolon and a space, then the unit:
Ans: 0.05; kg
